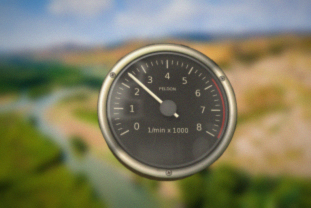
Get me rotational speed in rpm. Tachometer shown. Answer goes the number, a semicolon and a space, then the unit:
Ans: 2400; rpm
